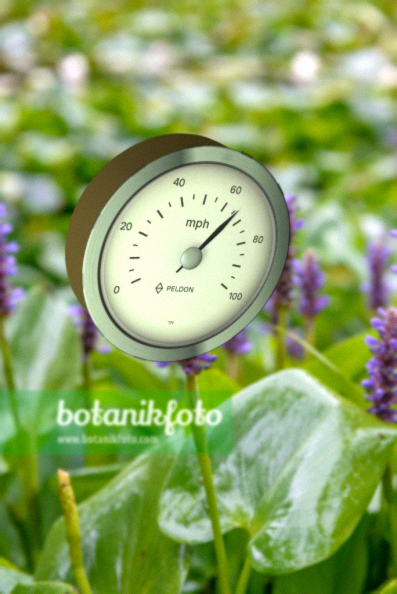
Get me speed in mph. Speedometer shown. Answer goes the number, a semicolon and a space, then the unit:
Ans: 65; mph
